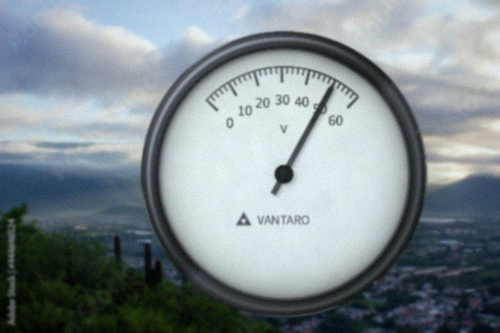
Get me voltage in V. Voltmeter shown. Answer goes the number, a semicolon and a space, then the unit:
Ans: 50; V
